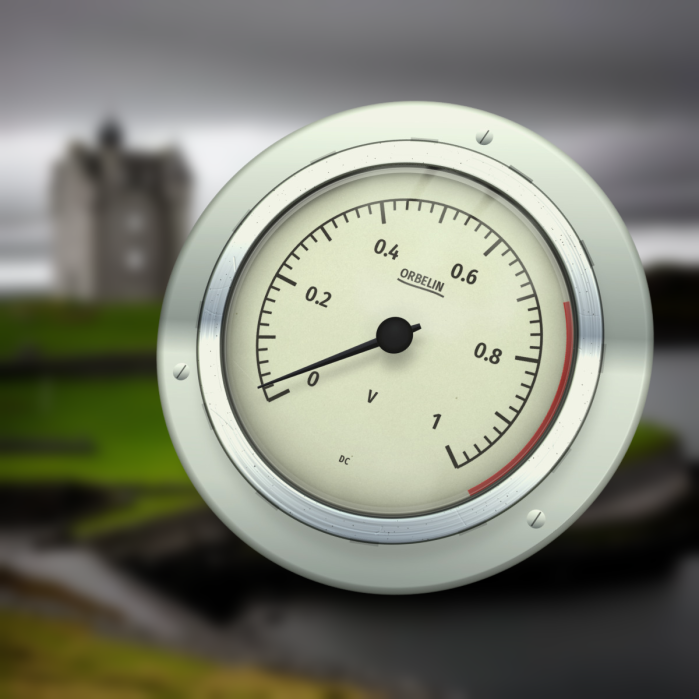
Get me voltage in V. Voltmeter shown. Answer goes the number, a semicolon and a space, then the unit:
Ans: 0.02; V
